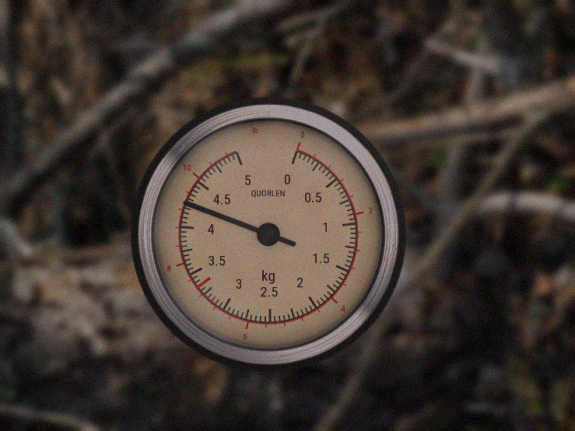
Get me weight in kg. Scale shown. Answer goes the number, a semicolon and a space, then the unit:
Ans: 4.25; kg
